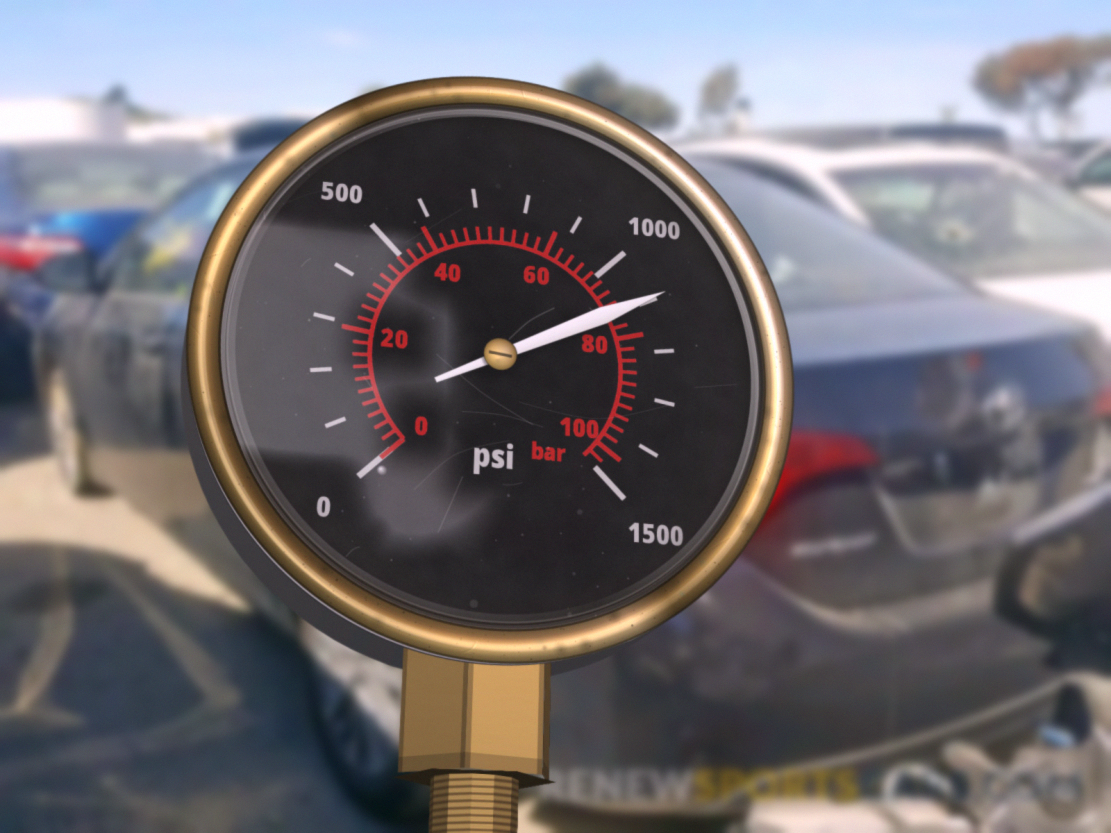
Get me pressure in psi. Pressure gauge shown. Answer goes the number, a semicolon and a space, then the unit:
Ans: 1100; psi
